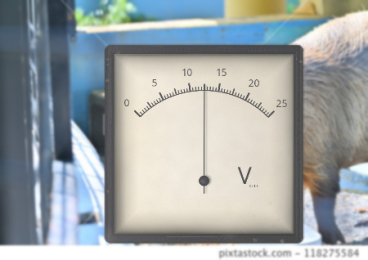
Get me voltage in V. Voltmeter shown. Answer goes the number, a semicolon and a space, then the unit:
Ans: 12.5; V
